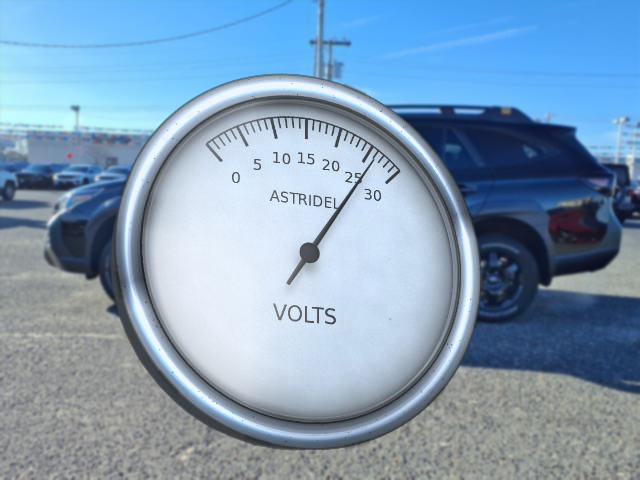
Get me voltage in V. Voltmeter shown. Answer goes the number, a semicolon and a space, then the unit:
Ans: 26; V
